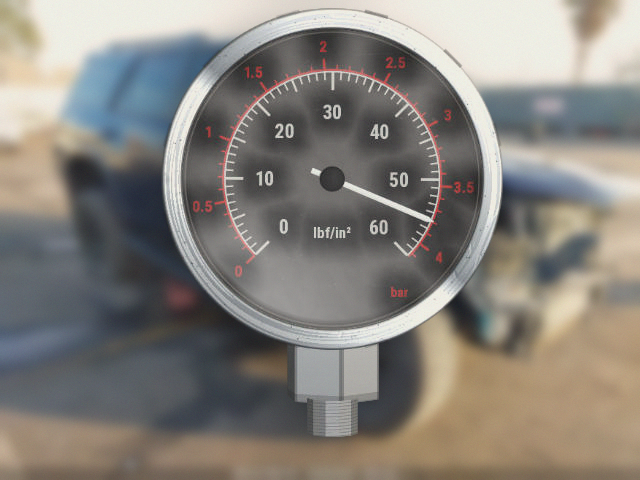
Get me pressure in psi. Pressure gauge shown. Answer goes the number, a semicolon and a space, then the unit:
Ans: 55; psi
